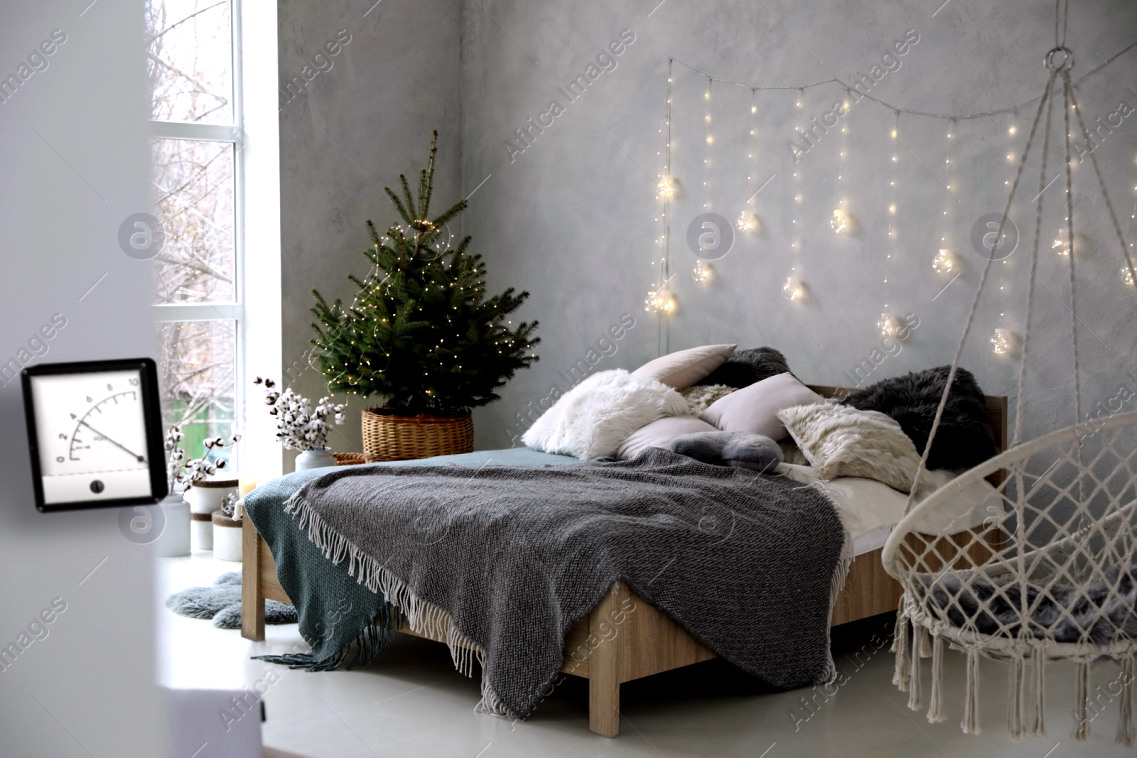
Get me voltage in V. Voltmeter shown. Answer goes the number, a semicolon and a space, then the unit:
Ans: 4; V
